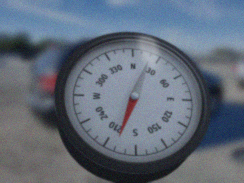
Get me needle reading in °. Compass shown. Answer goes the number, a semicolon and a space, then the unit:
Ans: 200; °
